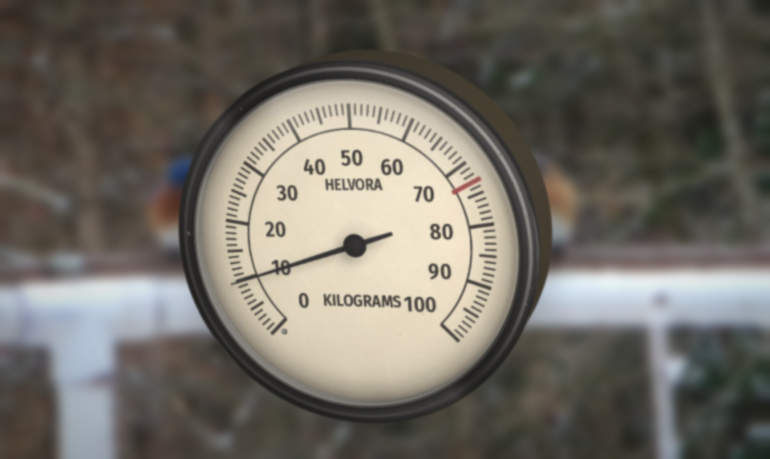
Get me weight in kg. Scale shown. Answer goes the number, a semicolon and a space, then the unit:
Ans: 10; kg
